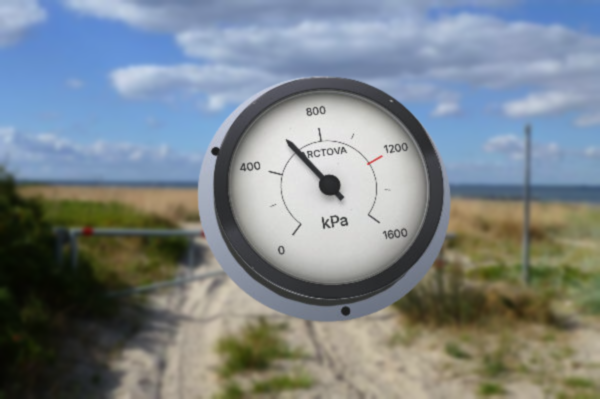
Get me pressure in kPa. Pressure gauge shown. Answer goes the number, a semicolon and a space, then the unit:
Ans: 600; kPa
